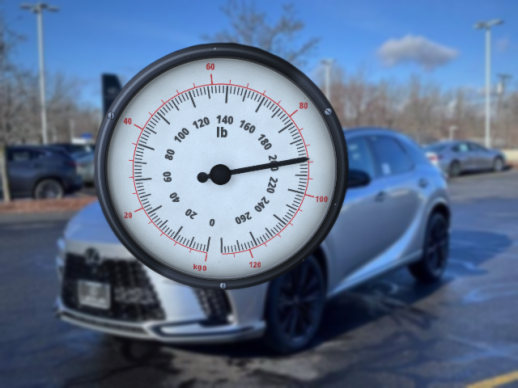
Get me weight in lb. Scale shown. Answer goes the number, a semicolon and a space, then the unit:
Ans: 200; lb
